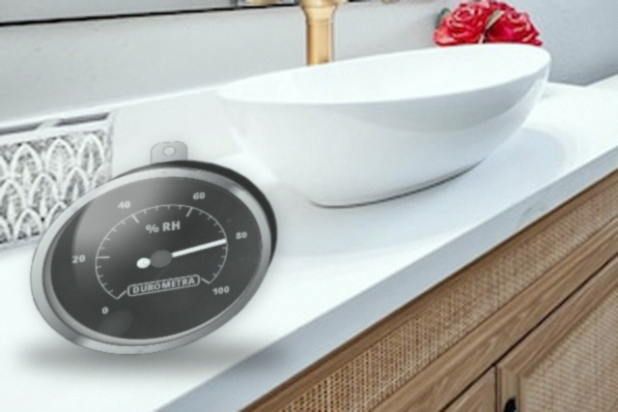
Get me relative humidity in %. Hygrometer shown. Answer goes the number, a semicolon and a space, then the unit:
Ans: 80; %
